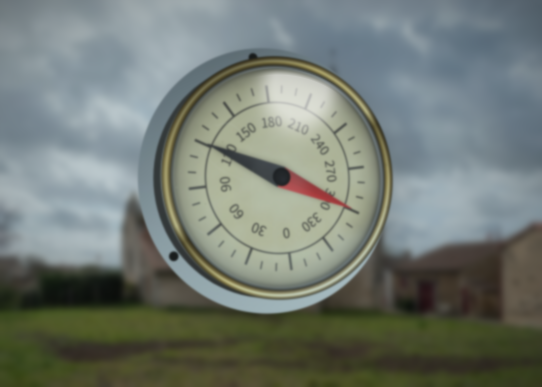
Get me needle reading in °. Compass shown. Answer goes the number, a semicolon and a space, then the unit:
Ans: 300; °
